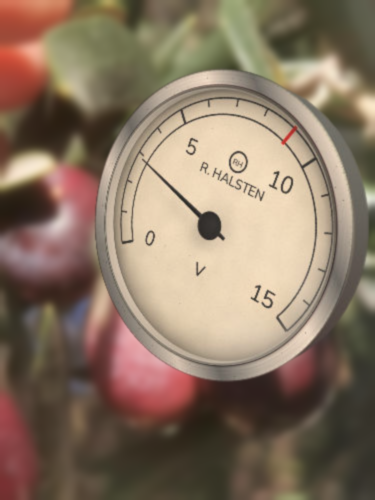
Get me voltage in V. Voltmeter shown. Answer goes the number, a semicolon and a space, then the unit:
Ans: 3; V
